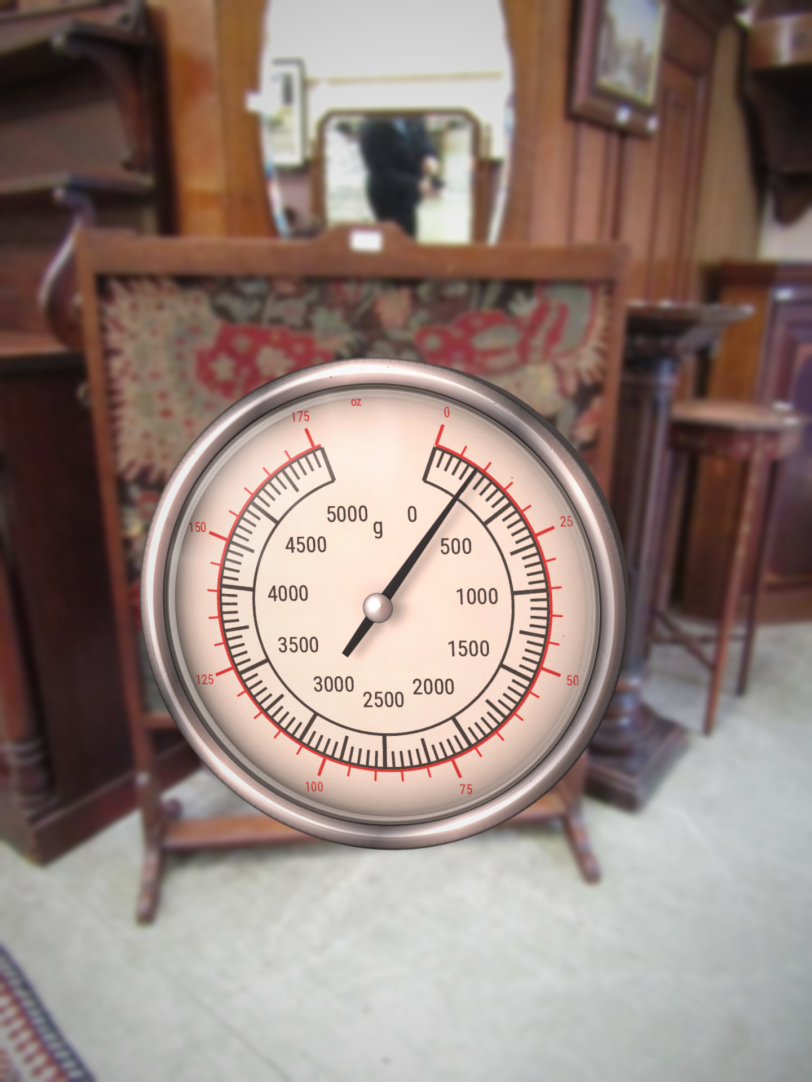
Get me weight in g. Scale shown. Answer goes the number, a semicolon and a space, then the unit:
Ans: 250; g
